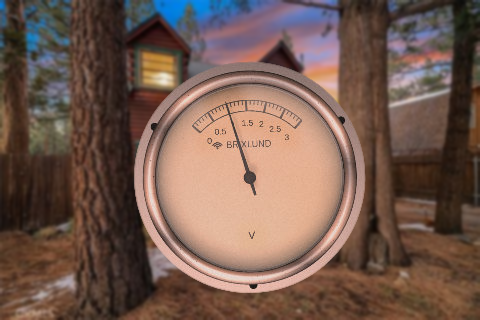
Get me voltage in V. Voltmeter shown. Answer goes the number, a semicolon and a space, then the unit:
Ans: 1; V
